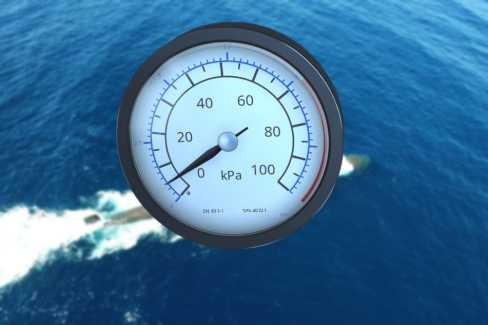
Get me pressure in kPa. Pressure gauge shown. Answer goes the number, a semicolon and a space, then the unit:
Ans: 5; kPa
